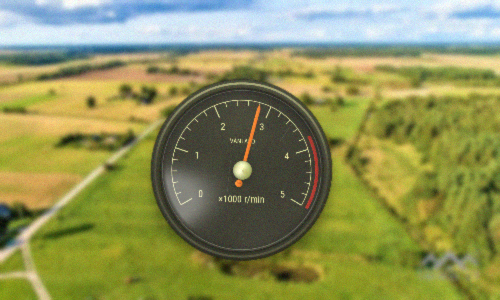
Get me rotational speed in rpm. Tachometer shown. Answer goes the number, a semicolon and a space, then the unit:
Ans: 2800; rpm
